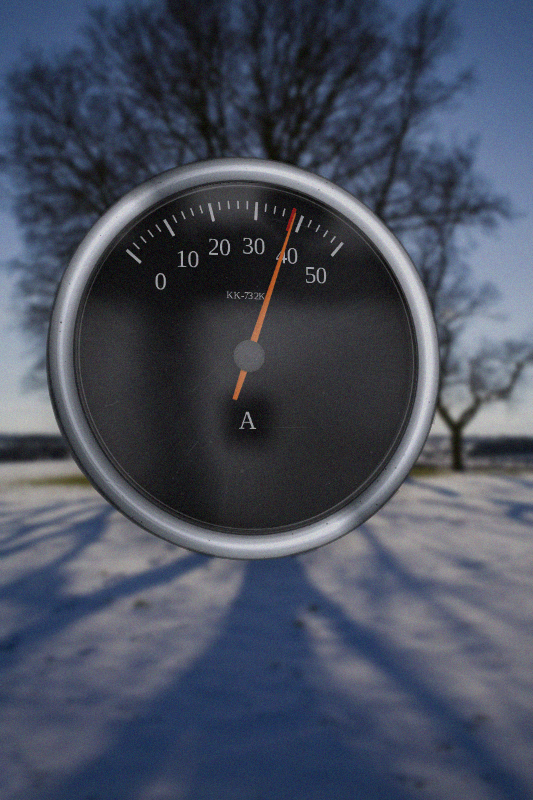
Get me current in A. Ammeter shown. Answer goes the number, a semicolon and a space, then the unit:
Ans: 38; A
